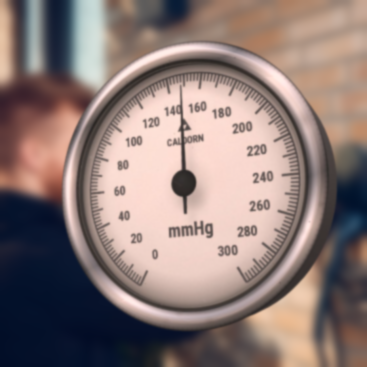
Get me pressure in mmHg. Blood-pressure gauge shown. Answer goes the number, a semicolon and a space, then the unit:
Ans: 150; mmHg
